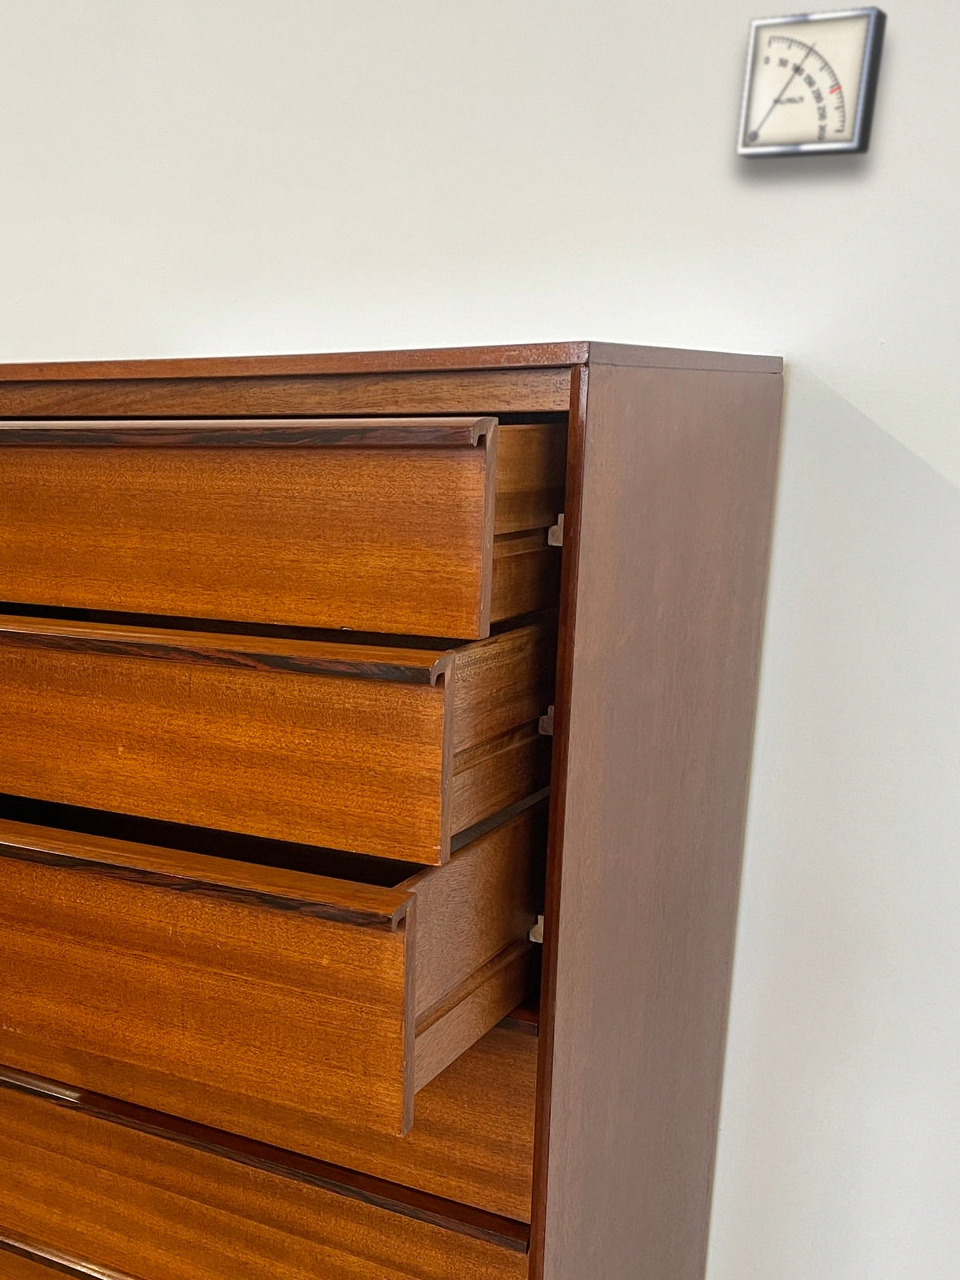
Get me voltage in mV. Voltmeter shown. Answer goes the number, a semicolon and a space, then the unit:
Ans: 100; mV
